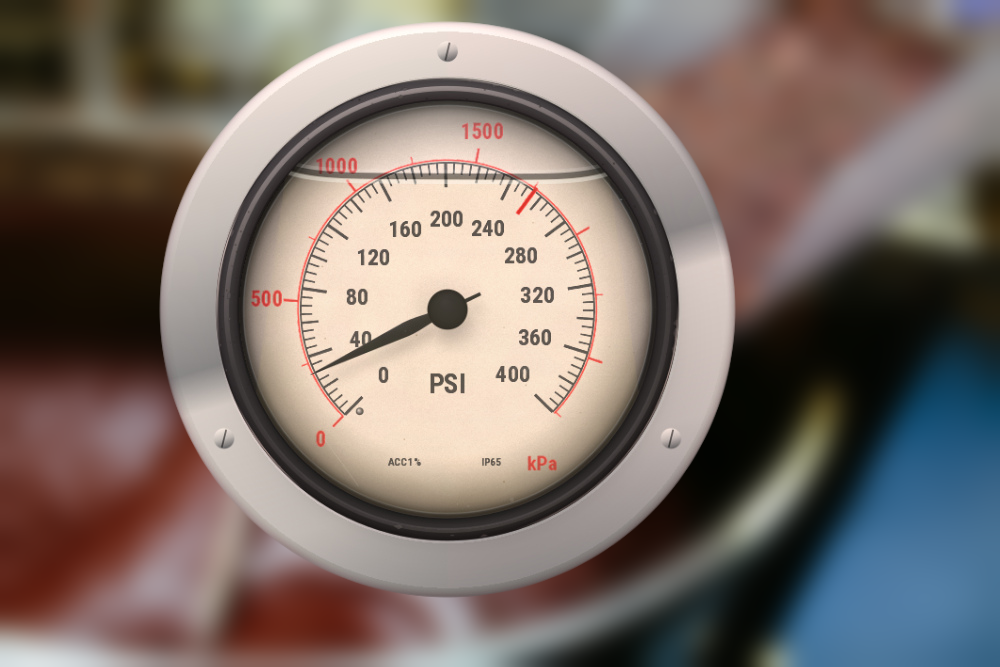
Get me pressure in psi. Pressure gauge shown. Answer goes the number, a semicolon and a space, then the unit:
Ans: 30; psi
